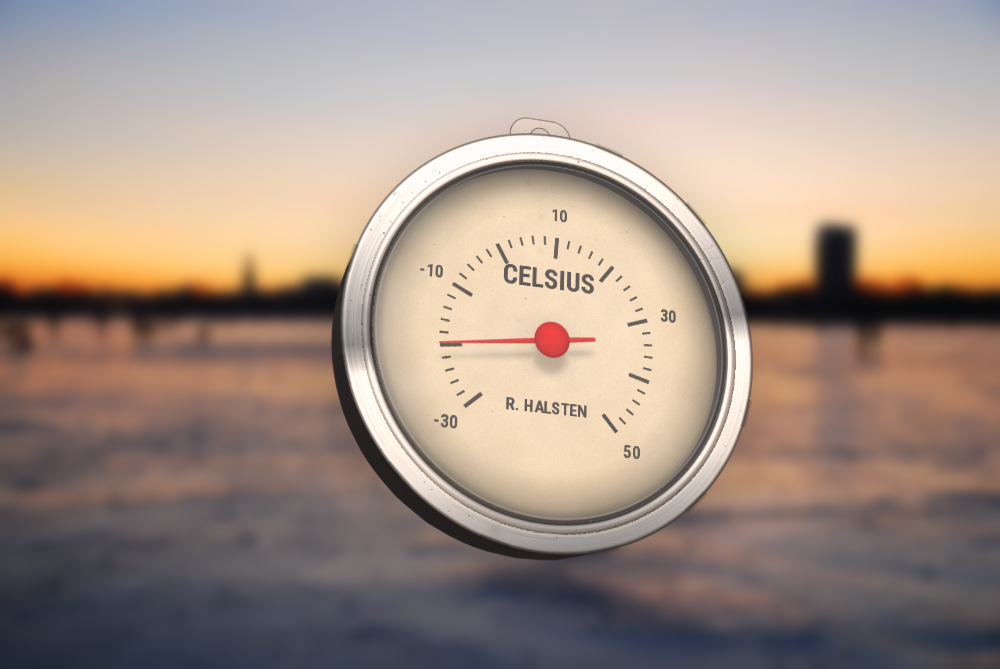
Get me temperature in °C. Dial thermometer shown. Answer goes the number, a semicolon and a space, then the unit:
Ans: -20; °C
